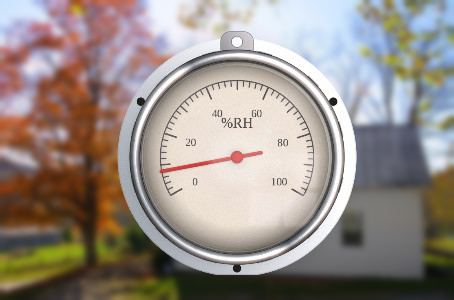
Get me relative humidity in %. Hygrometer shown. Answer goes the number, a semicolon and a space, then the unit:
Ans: 8; %
